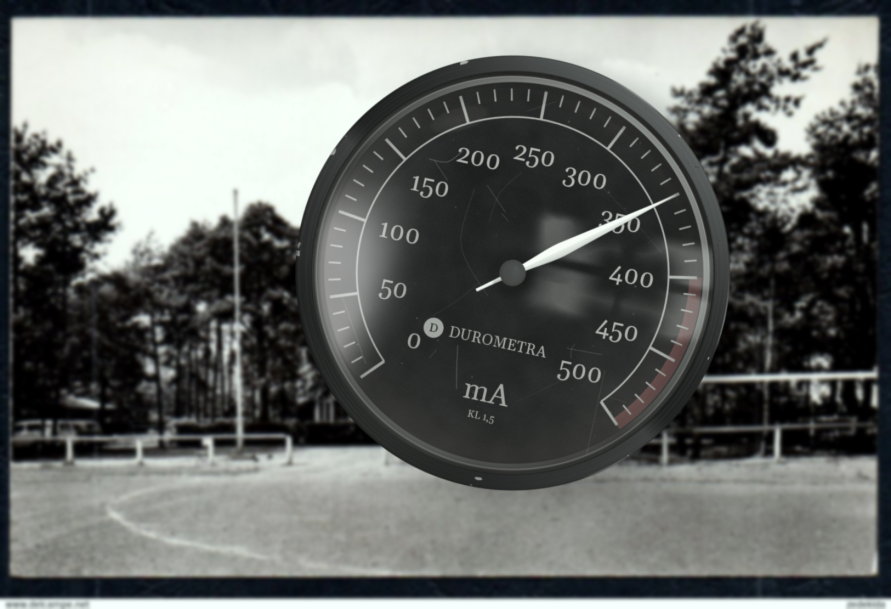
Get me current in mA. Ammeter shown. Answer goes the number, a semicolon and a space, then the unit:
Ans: 350; mA
